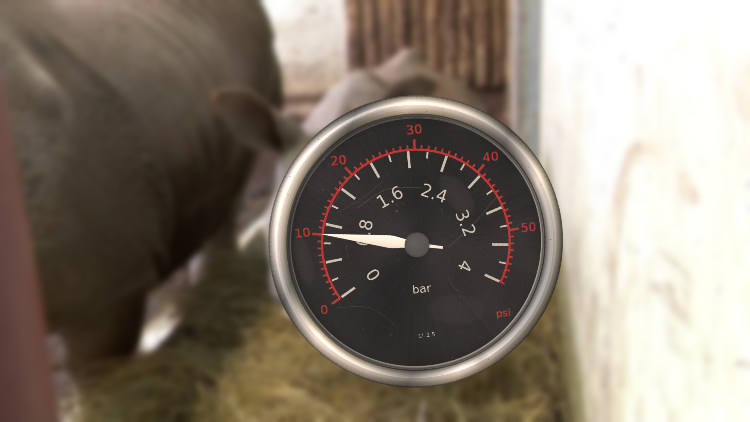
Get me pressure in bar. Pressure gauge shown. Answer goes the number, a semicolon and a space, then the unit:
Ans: 0.7; bar
